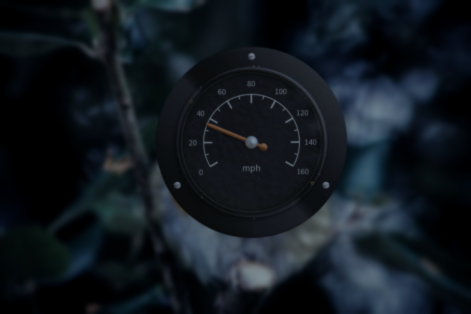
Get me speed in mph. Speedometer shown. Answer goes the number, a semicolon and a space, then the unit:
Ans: 35; mph
